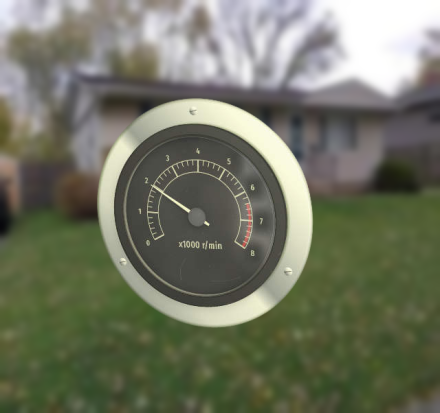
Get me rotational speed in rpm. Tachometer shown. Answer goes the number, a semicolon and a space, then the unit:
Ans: 2000; rpm
